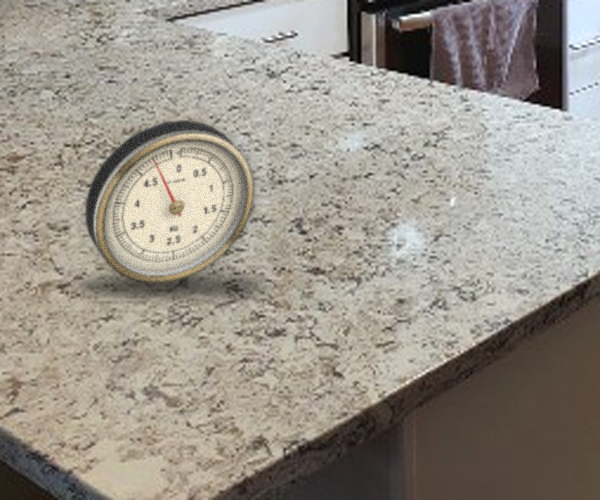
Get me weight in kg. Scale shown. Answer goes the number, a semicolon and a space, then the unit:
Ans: 4.75; kg
